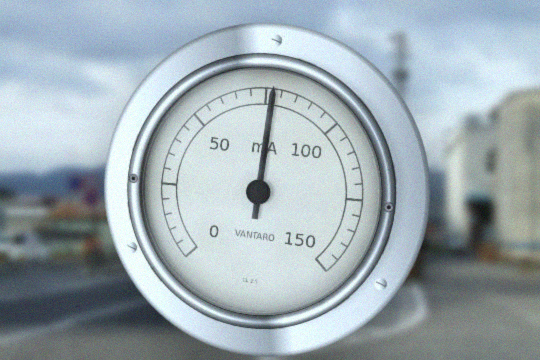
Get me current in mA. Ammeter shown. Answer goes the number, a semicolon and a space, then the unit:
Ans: 77.5; mA
